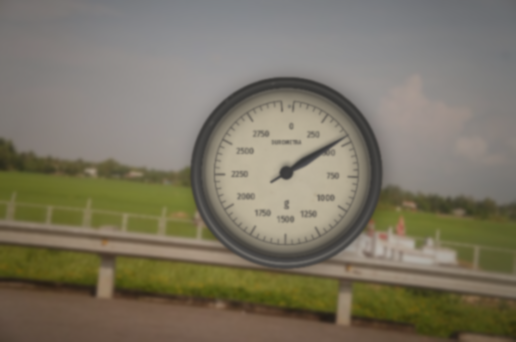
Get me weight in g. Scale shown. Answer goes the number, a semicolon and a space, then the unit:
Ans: 450; g
